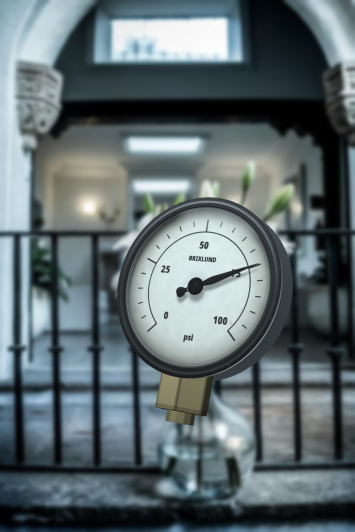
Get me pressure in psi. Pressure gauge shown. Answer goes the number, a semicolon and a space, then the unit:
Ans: 75; psi
